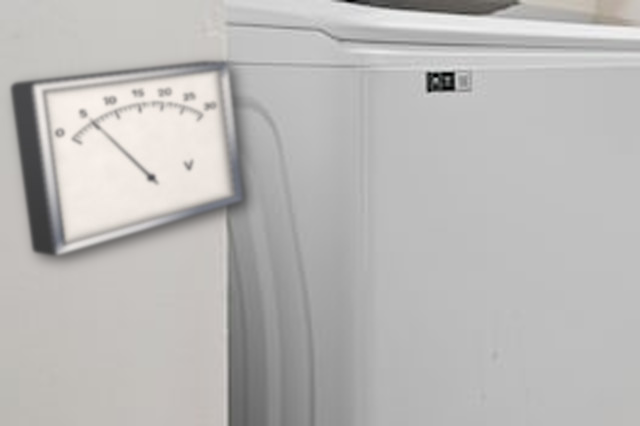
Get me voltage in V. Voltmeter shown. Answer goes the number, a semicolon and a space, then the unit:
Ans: 5; V
